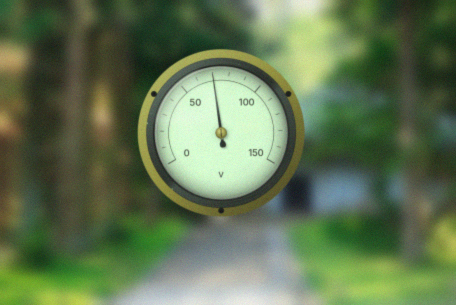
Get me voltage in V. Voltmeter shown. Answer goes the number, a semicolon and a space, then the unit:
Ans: 70; V
